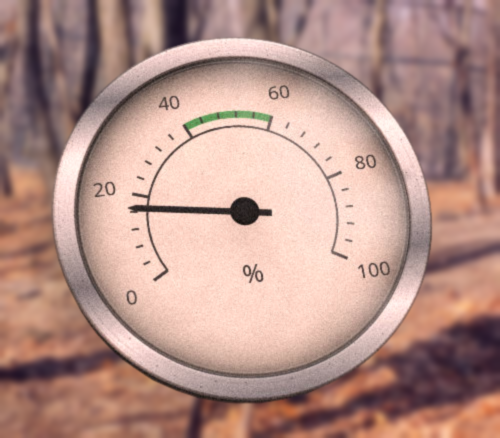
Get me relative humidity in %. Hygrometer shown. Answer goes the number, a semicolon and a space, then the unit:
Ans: 16; %
